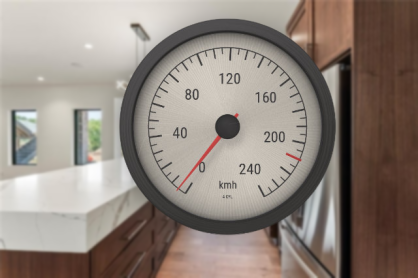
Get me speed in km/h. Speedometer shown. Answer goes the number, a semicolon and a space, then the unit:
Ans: 5; km/h
